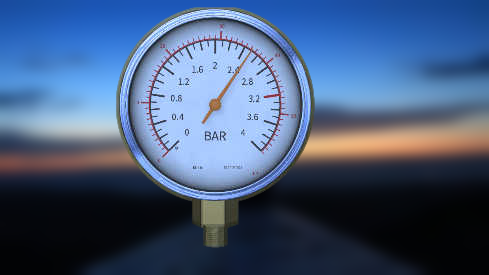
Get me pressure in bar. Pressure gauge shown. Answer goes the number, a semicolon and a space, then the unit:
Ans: 2.5; bar
